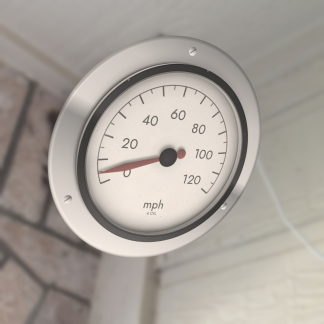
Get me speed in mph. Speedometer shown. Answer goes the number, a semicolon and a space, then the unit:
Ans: 5; mph
